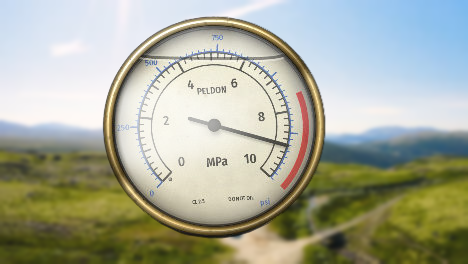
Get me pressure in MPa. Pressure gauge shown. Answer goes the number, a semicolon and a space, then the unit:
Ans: 9; MPa
